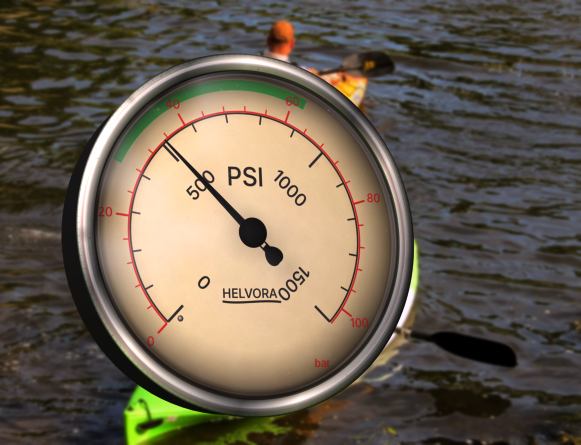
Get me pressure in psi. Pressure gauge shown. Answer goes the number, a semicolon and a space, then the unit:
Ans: 500; psi
